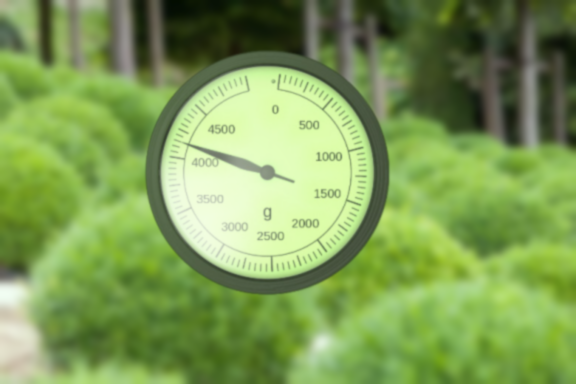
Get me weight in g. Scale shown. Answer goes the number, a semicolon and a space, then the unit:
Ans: 4150; g
